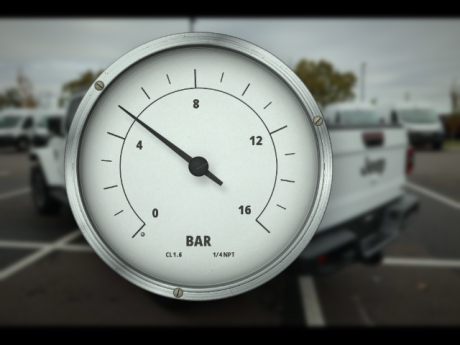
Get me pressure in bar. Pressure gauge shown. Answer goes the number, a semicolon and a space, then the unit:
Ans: 5; bar
